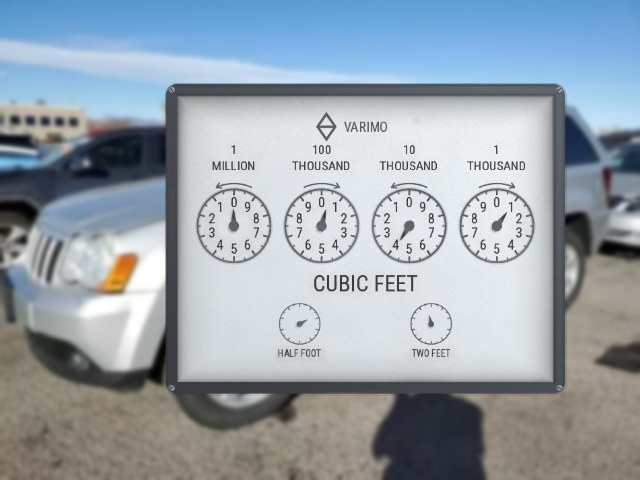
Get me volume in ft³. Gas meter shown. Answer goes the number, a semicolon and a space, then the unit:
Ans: 4100; ft³
